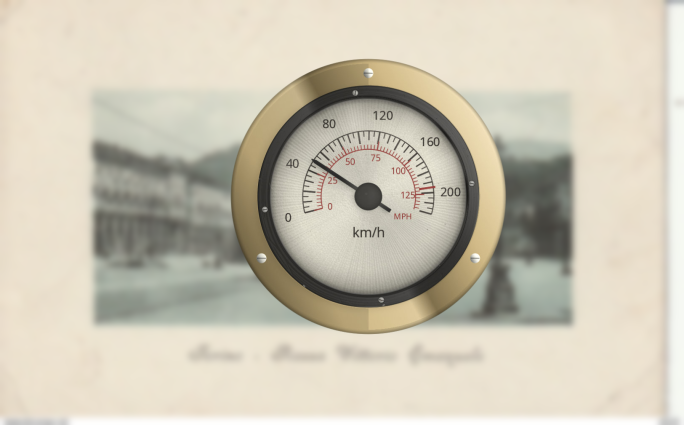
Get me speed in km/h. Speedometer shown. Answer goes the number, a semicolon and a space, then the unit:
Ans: 50; km/h
